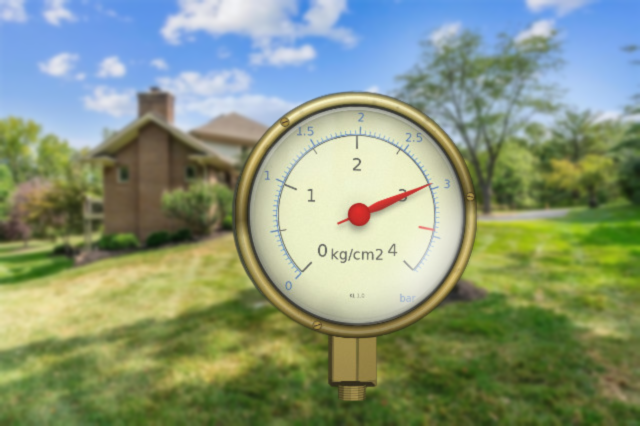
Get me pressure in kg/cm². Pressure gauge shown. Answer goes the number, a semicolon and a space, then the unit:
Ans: 3; kg/cm²
